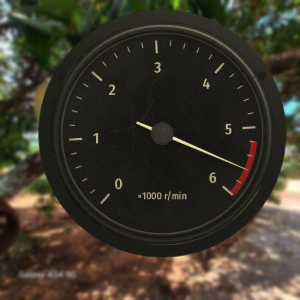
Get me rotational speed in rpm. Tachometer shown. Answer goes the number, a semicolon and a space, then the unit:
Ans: 5600; rpm
